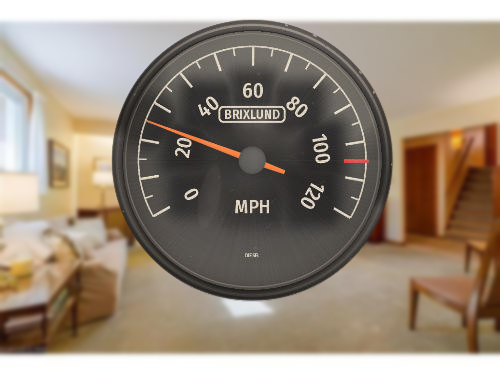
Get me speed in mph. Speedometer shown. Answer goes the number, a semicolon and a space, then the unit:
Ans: 25; mph
